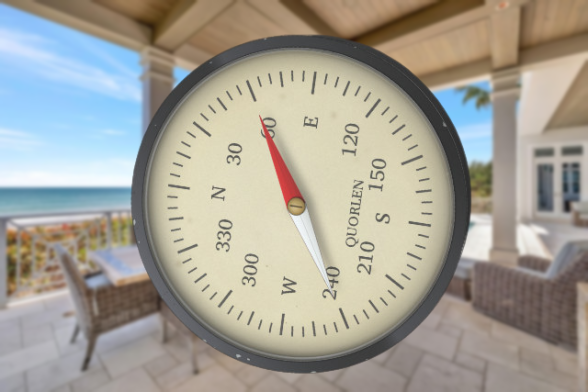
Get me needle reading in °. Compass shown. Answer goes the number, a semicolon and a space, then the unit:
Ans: 60; °
